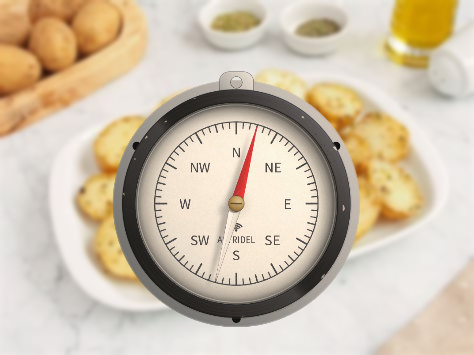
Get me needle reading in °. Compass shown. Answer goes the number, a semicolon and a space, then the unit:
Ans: 15; °
